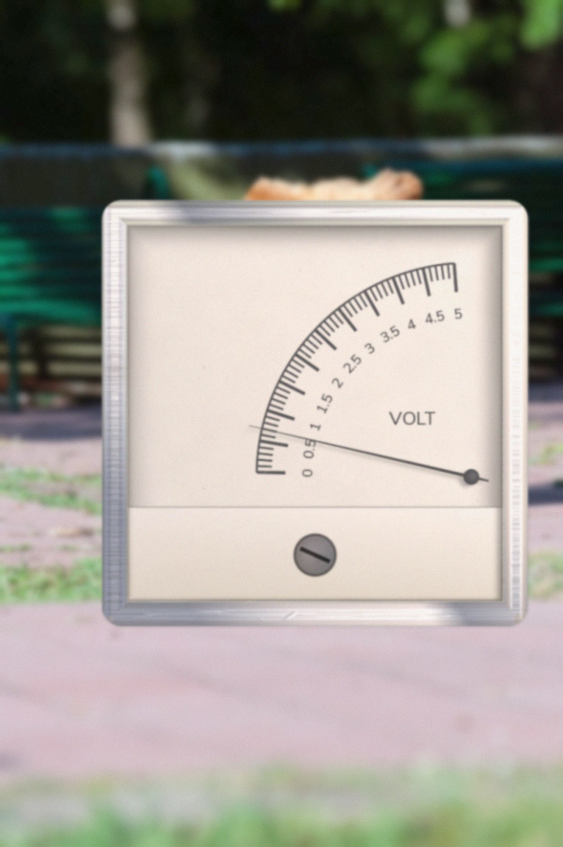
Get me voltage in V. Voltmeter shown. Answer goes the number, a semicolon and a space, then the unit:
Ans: 0.7; V
